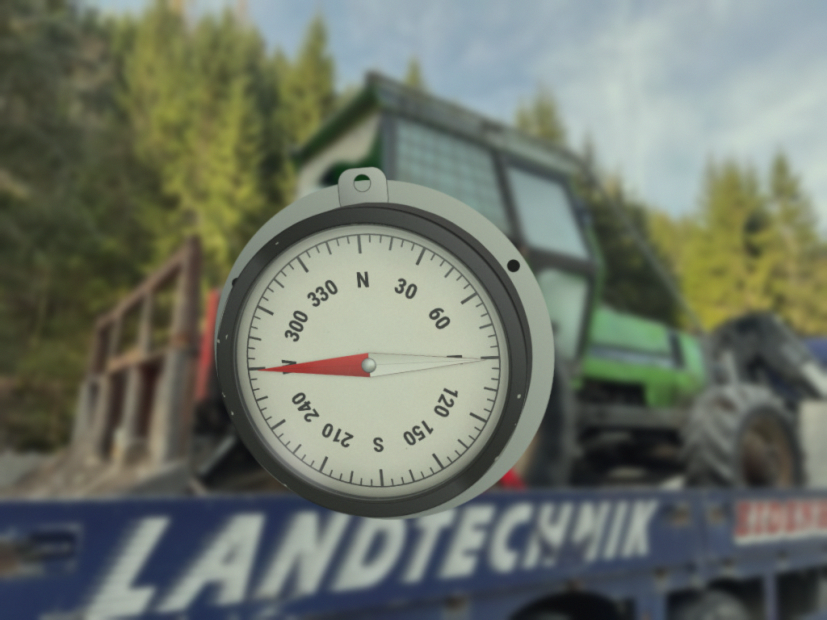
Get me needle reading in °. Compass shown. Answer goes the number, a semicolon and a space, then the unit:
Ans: 270; °
